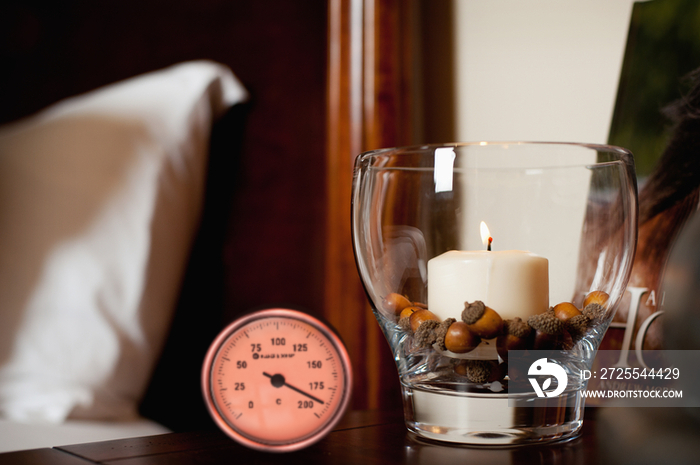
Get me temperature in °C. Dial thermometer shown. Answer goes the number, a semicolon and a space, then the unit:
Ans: 187.5; °C
